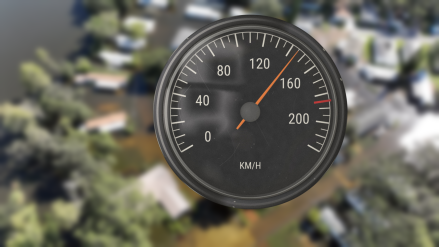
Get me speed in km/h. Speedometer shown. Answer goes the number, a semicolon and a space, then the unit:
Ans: 145; km/h
